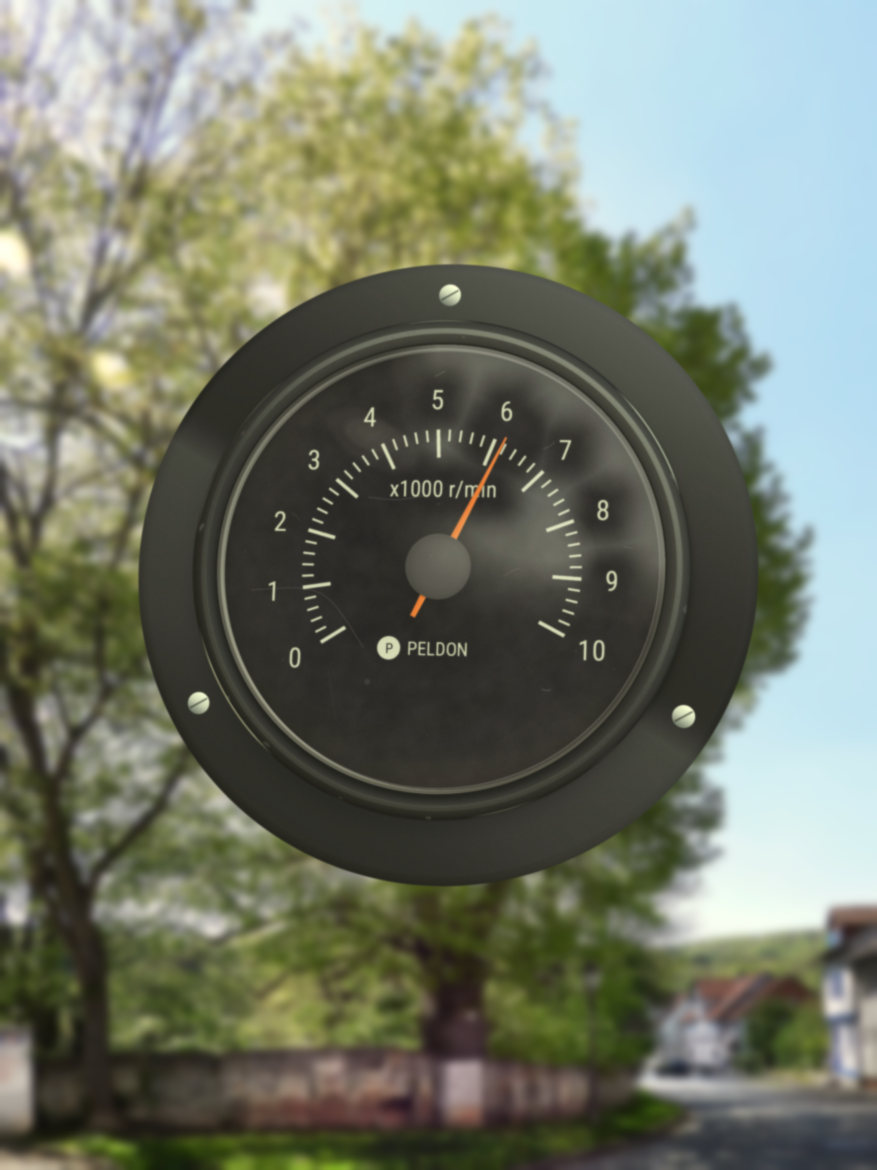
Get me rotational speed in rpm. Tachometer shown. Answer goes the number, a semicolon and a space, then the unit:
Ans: 6200; rpm
